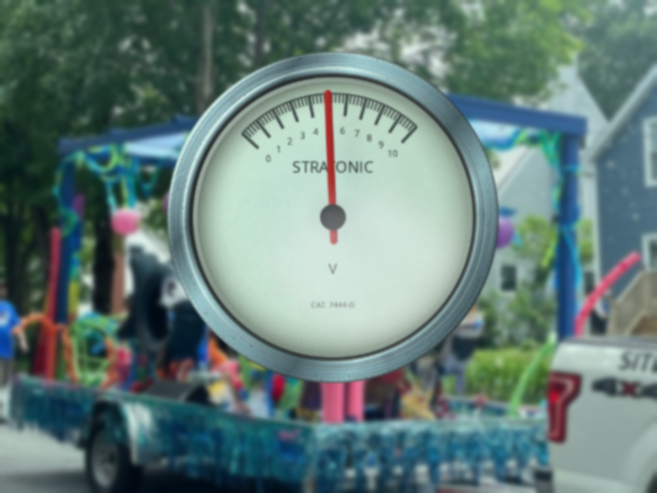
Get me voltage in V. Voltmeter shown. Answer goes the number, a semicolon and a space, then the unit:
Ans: 5; V
